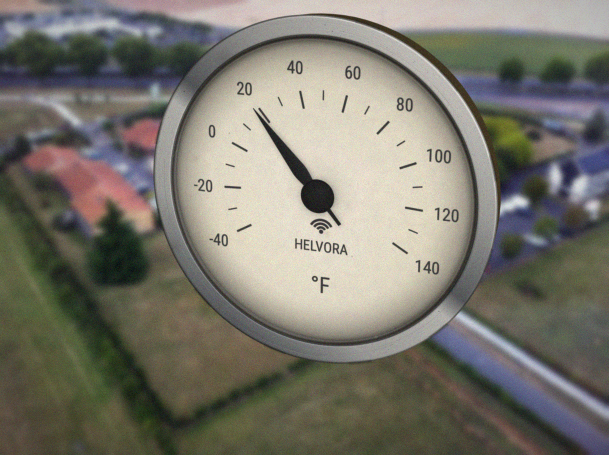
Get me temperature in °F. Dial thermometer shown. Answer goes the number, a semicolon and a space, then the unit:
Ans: 20; °F
